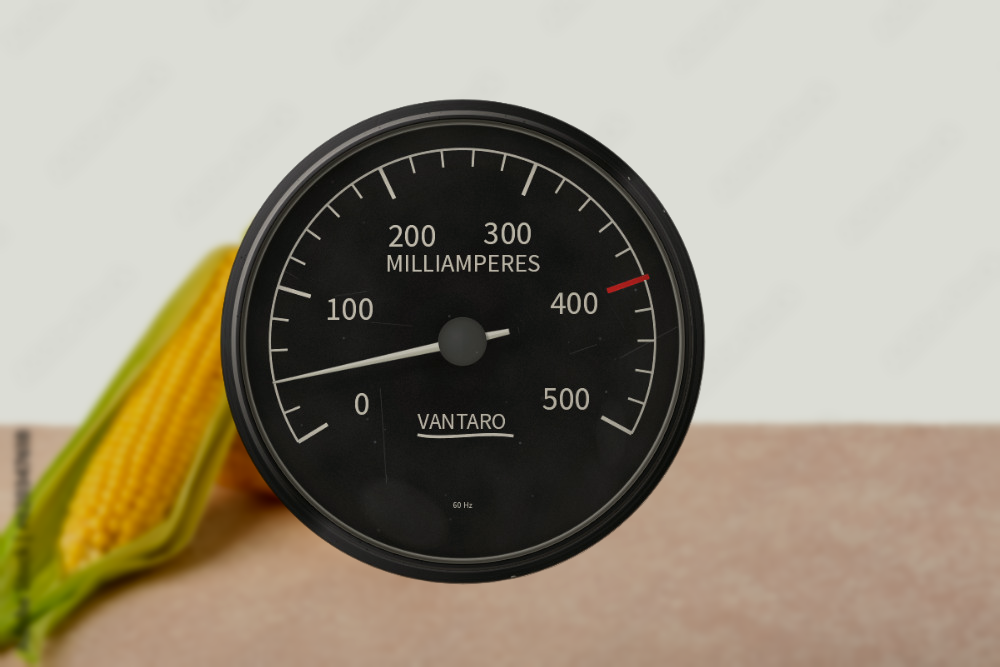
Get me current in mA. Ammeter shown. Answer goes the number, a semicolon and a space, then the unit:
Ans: 40; mA
